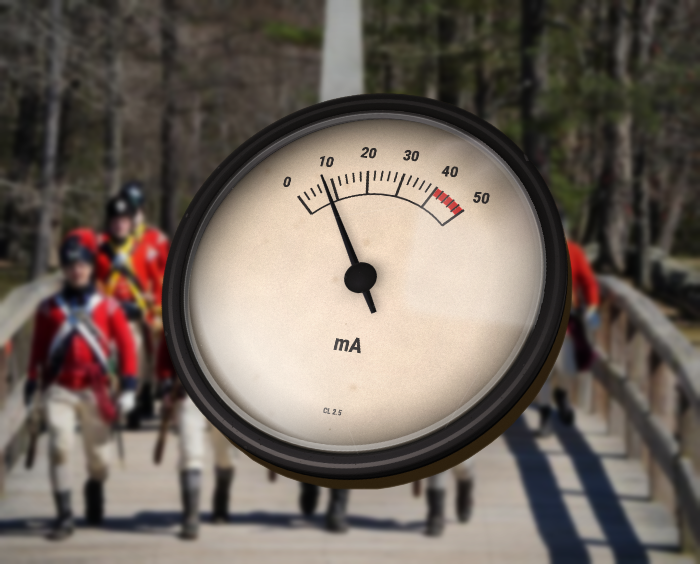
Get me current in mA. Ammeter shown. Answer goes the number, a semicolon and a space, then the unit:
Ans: 8; mA
